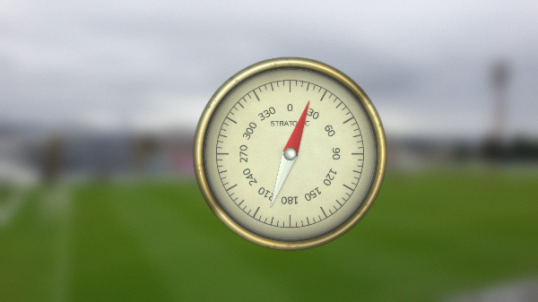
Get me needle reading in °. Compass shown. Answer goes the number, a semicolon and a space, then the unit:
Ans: 20; °
